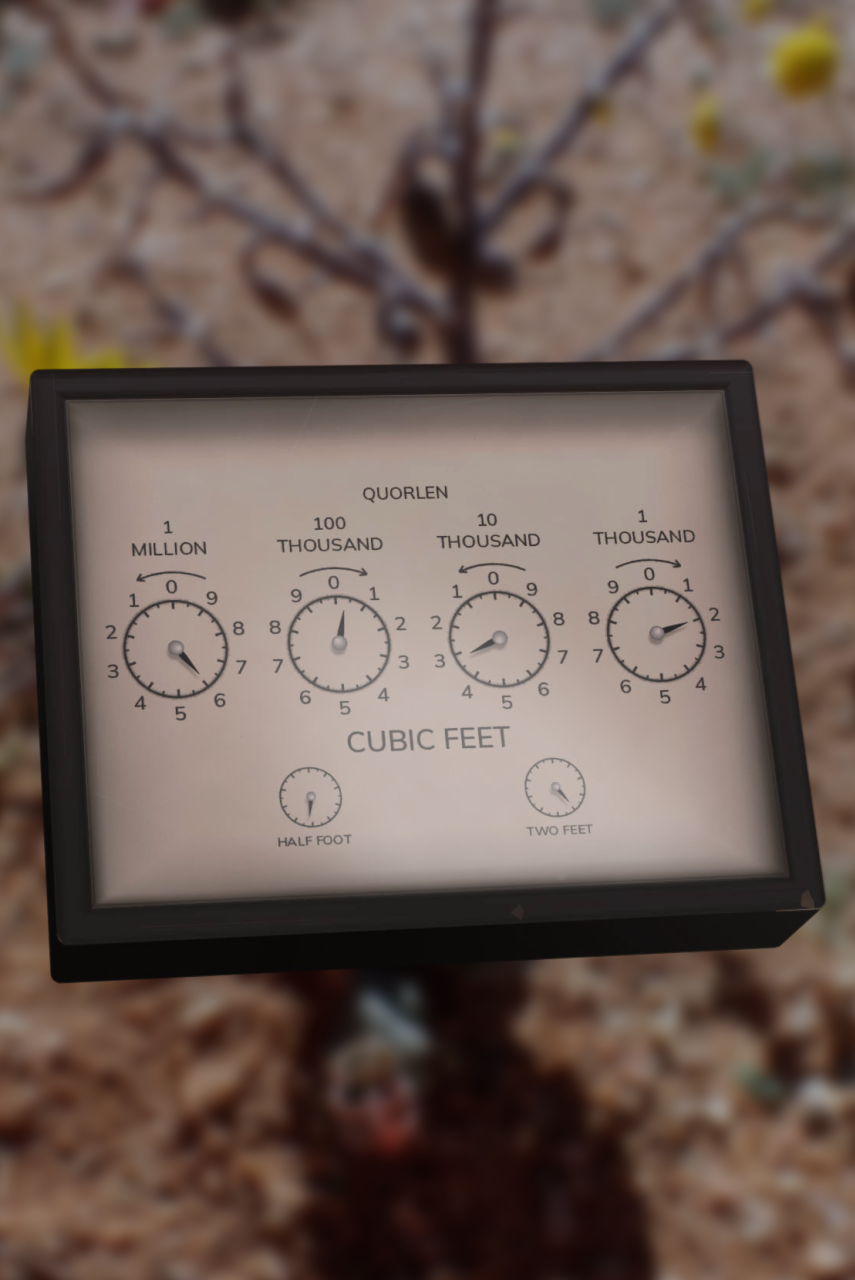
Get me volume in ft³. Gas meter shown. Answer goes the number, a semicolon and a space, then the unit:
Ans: 603200; ft³
